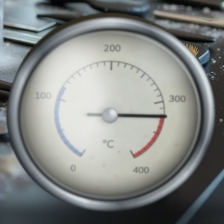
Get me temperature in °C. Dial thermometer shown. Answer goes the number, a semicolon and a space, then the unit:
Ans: 320; °C
